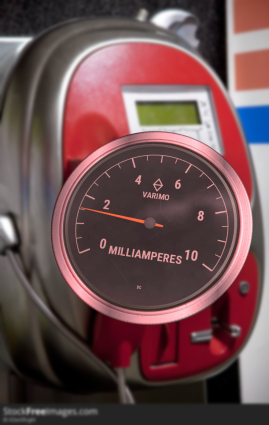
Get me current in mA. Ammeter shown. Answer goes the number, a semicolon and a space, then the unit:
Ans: 1.5; mA
